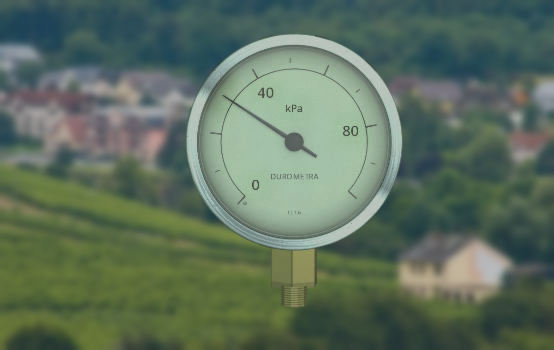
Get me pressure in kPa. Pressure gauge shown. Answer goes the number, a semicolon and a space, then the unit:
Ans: 30; kPa
